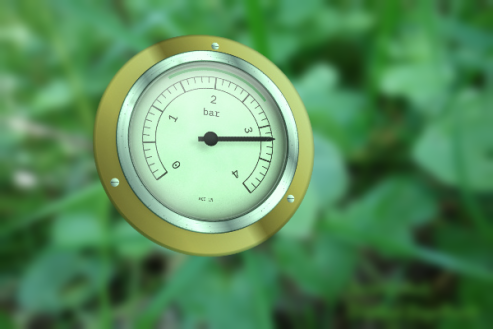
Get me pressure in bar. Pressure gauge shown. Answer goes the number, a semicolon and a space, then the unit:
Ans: 3.2; bar
